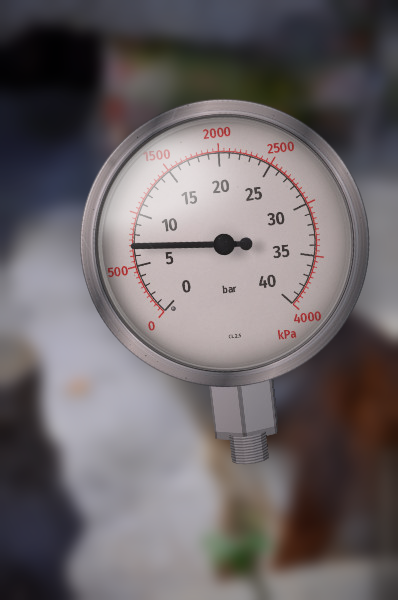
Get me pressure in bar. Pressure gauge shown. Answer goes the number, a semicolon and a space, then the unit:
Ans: 7; bar
